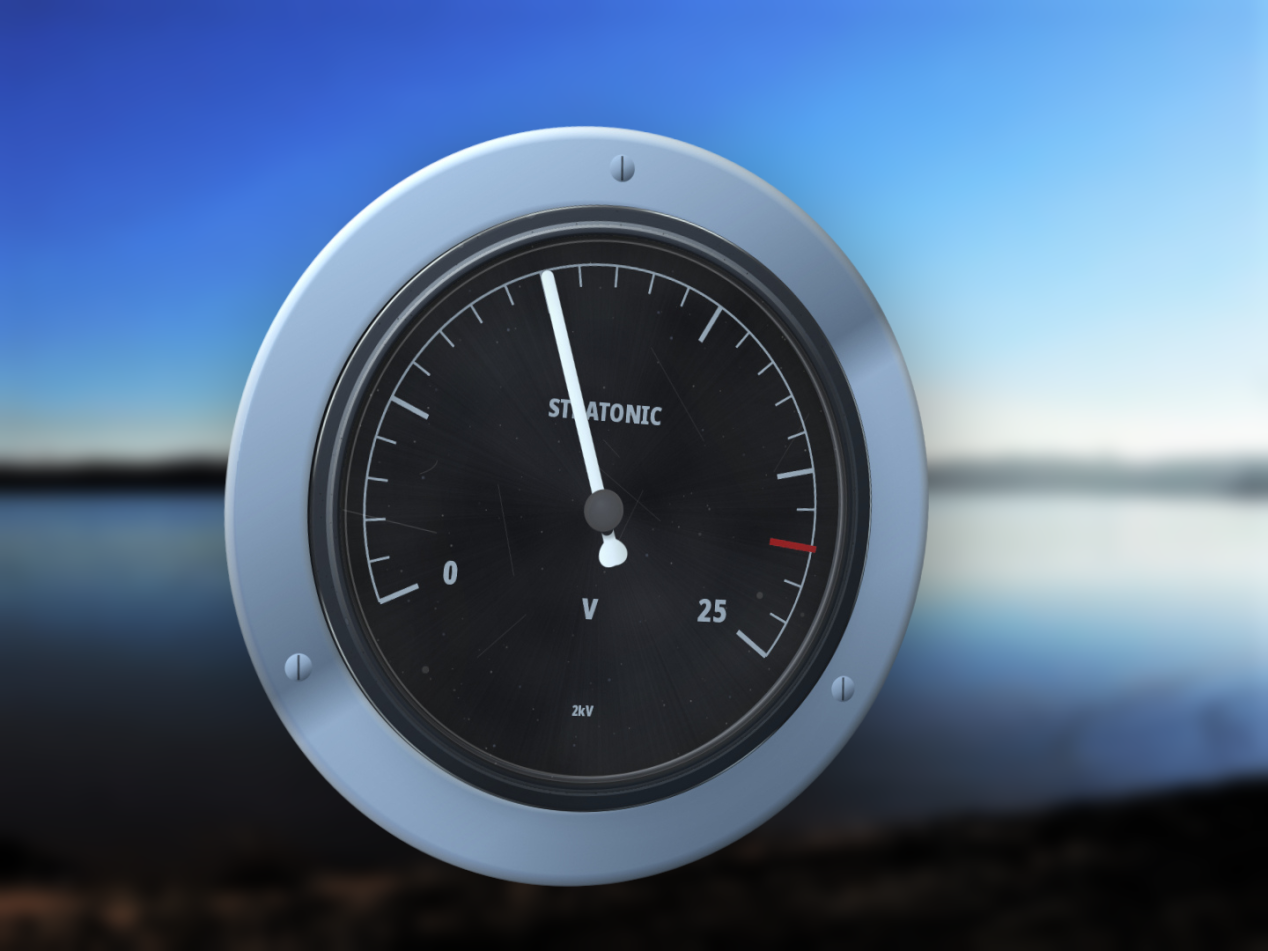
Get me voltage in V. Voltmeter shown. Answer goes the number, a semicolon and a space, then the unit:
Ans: 10; V
